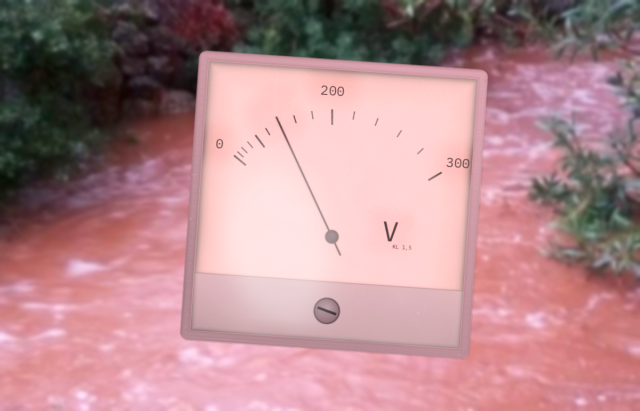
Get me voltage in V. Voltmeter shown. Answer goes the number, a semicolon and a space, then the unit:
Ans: 140; V
